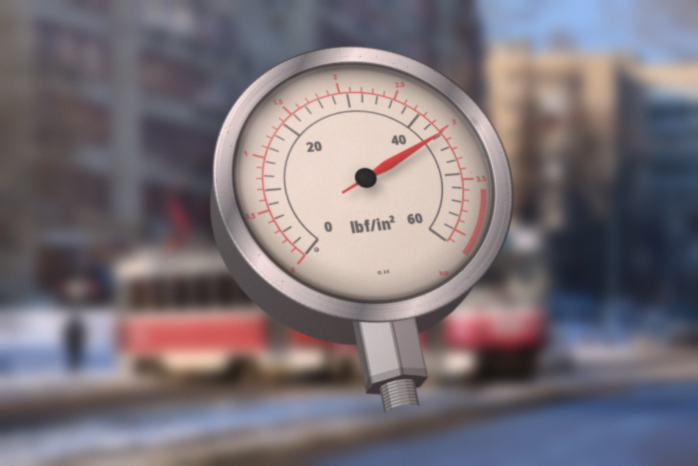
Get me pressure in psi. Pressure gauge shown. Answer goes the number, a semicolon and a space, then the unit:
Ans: 44; psi
